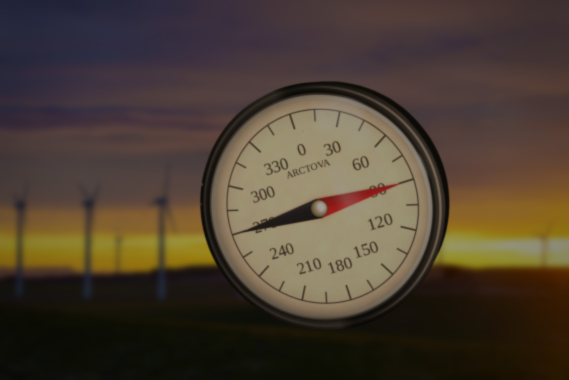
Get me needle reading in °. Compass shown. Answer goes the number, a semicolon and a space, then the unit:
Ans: 90; °
